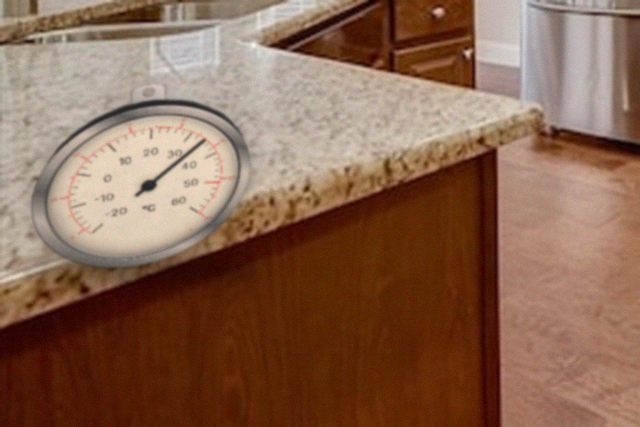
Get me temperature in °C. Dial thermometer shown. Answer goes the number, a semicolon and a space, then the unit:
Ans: 34; °C
